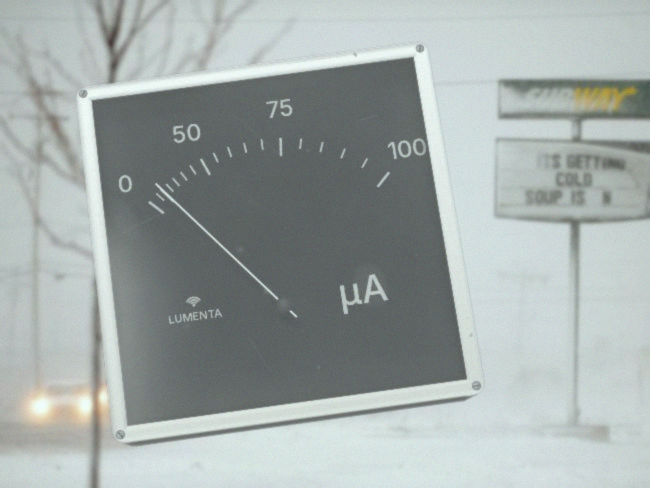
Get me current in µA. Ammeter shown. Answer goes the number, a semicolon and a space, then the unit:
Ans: 25; µA
